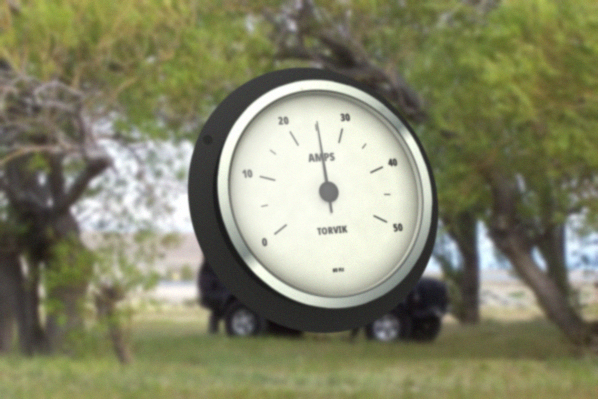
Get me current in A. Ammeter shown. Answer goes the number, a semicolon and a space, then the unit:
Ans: 25; A
